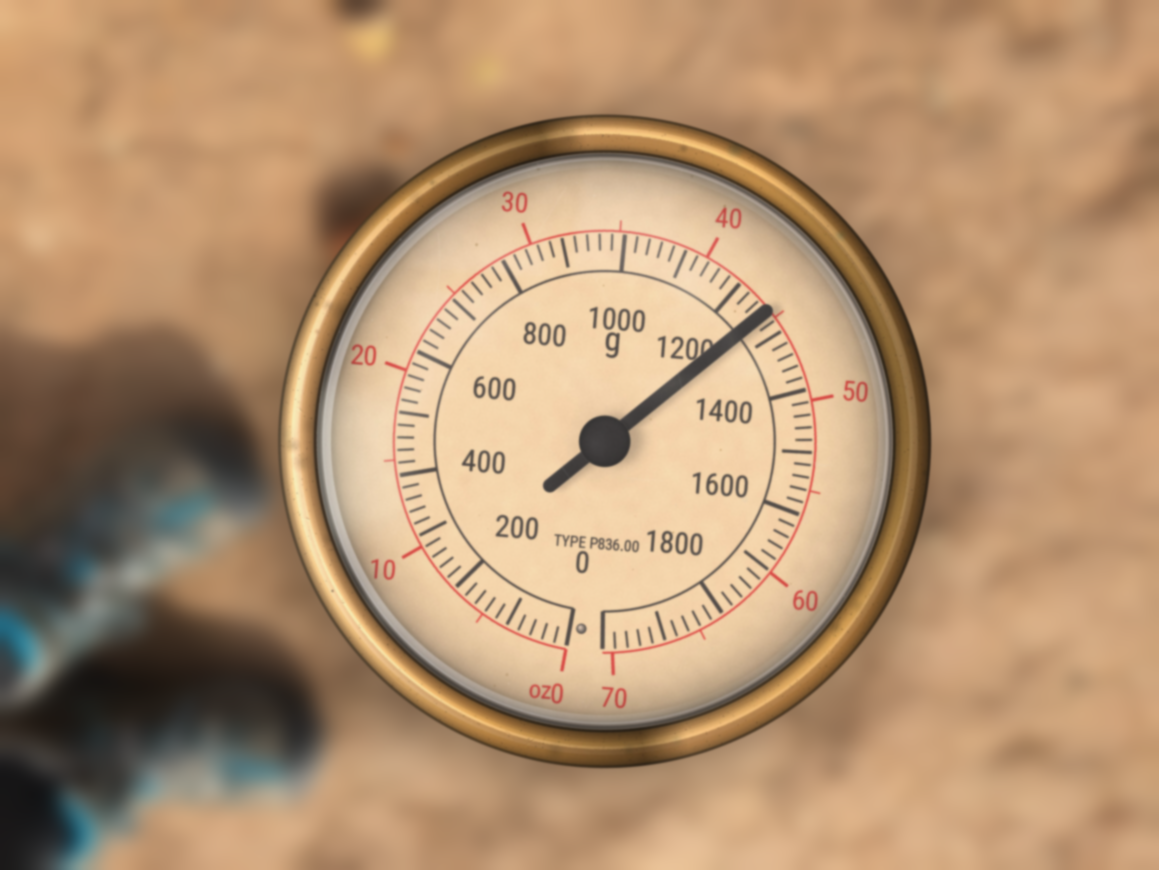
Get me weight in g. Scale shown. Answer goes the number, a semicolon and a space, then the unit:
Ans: 1260; g
